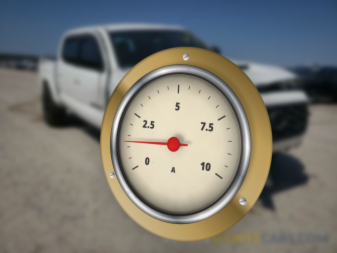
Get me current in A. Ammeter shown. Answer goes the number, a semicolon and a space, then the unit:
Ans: 1.25; A
